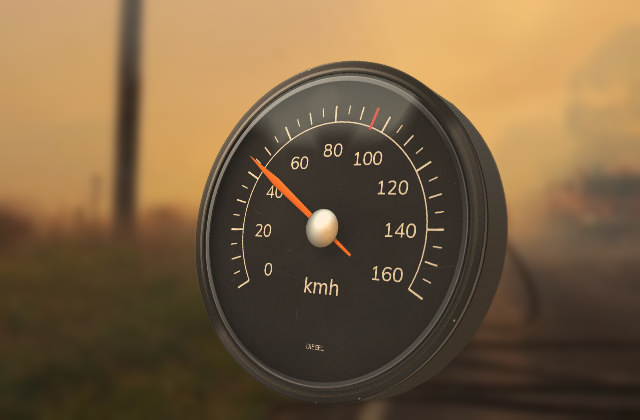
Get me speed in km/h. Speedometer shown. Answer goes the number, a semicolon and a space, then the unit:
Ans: 45; km/h
